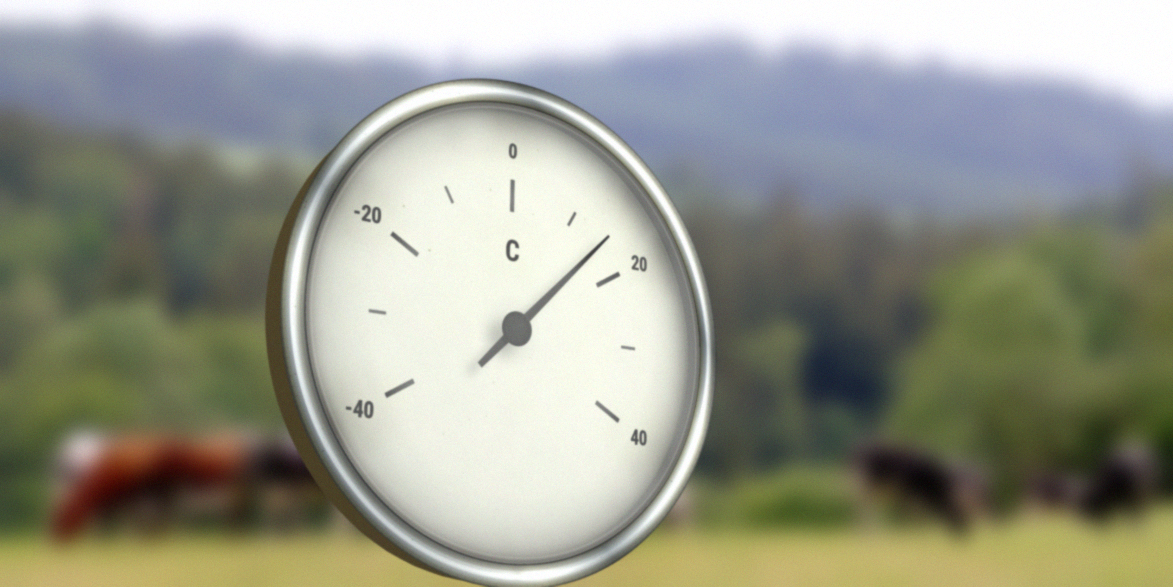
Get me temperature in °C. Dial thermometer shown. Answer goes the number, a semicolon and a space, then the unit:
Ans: 15; °C
